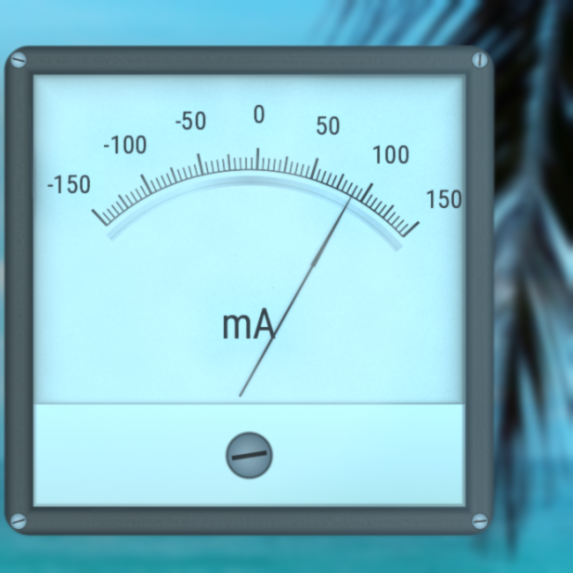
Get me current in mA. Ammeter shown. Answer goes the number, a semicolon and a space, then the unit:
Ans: 90; mA
